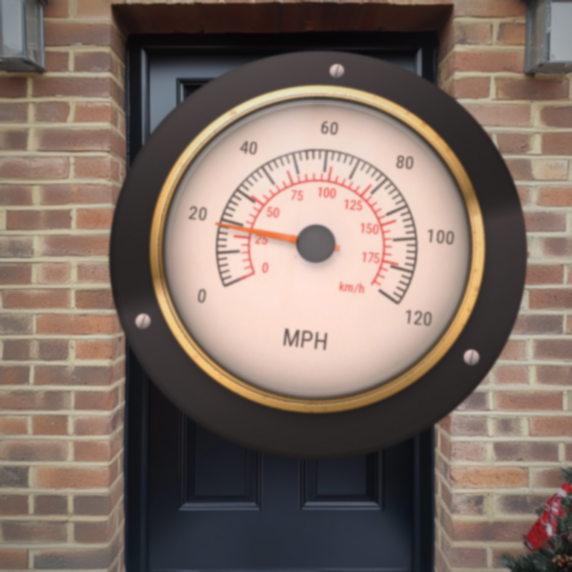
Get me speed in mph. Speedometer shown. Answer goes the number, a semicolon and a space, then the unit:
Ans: 18; mph
